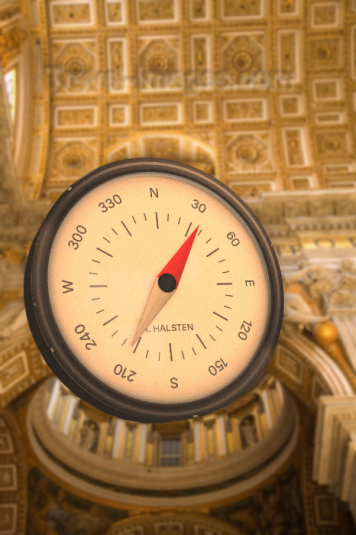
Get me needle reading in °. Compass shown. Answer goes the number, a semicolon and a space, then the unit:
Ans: 35; °
